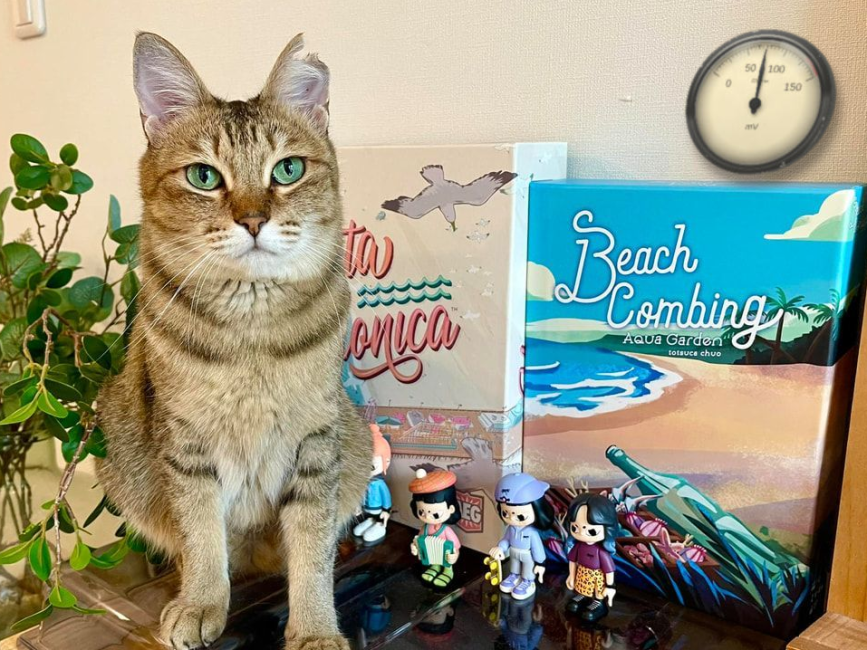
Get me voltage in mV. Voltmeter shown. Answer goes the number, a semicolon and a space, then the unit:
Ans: 75; mV
